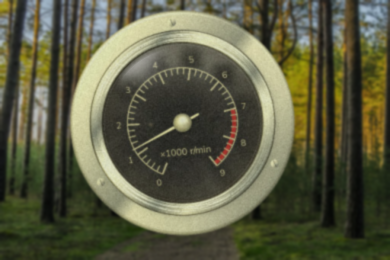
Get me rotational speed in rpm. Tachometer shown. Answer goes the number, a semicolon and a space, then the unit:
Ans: 1200; rpm
